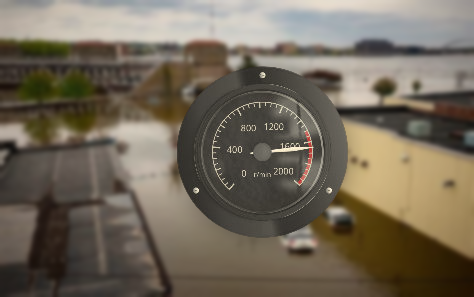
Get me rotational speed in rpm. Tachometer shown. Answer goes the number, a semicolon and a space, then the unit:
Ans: 1650; rpm
